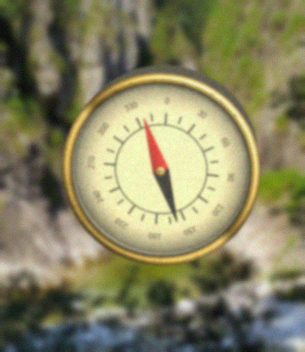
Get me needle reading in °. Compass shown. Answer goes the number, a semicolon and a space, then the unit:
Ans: 337.5; °
